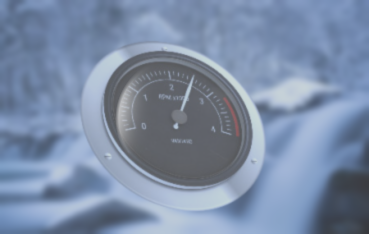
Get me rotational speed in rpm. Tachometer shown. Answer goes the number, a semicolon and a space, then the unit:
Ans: 2500; rpm
